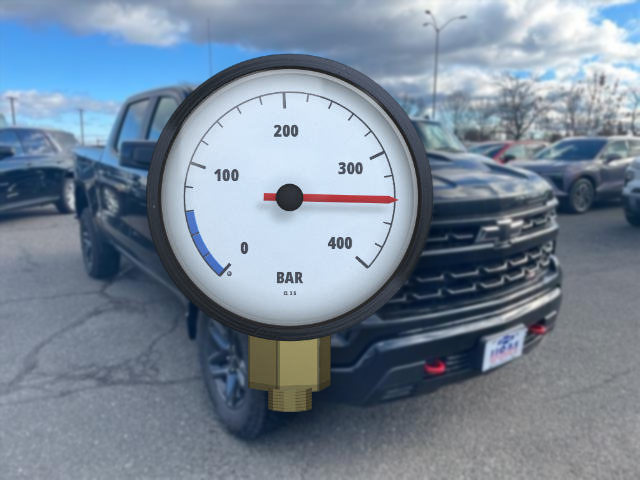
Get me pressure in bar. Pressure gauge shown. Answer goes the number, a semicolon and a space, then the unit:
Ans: 340; bar
